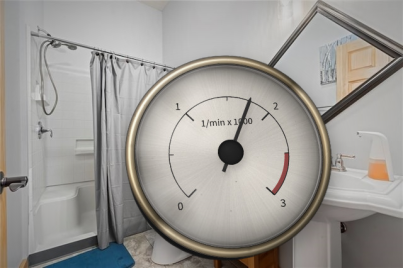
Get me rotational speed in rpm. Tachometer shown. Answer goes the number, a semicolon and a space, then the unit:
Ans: 1750; rpm
